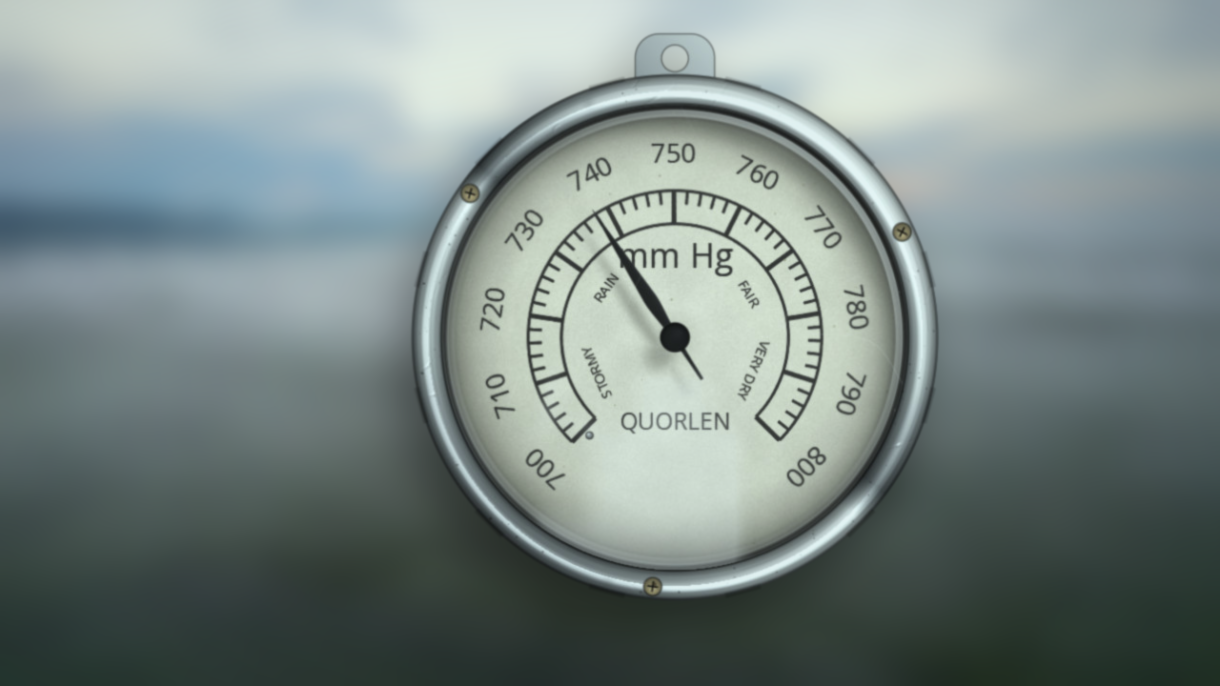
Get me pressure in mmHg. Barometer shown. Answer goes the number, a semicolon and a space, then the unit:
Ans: 738; mmHg
